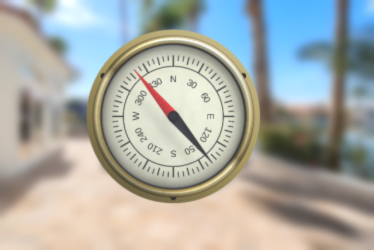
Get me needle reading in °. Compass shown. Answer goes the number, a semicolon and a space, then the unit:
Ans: 320; °
